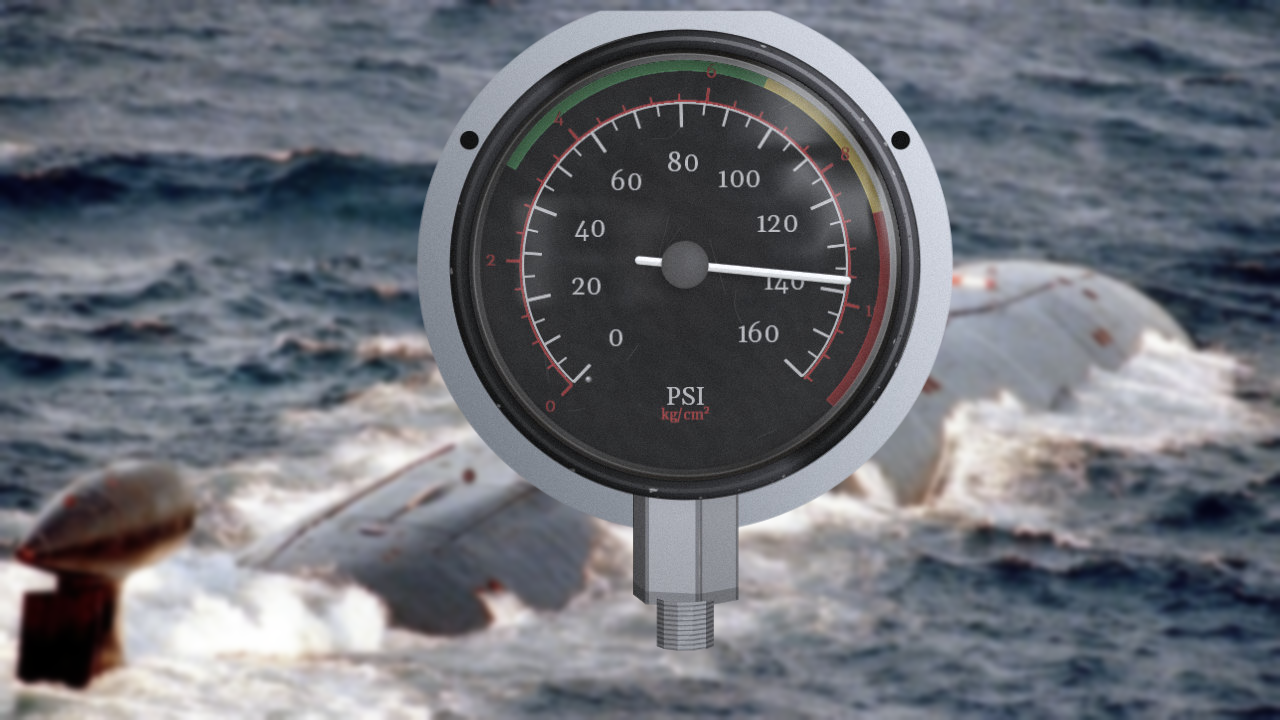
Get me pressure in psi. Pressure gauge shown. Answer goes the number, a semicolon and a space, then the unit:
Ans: 137.5; psi
